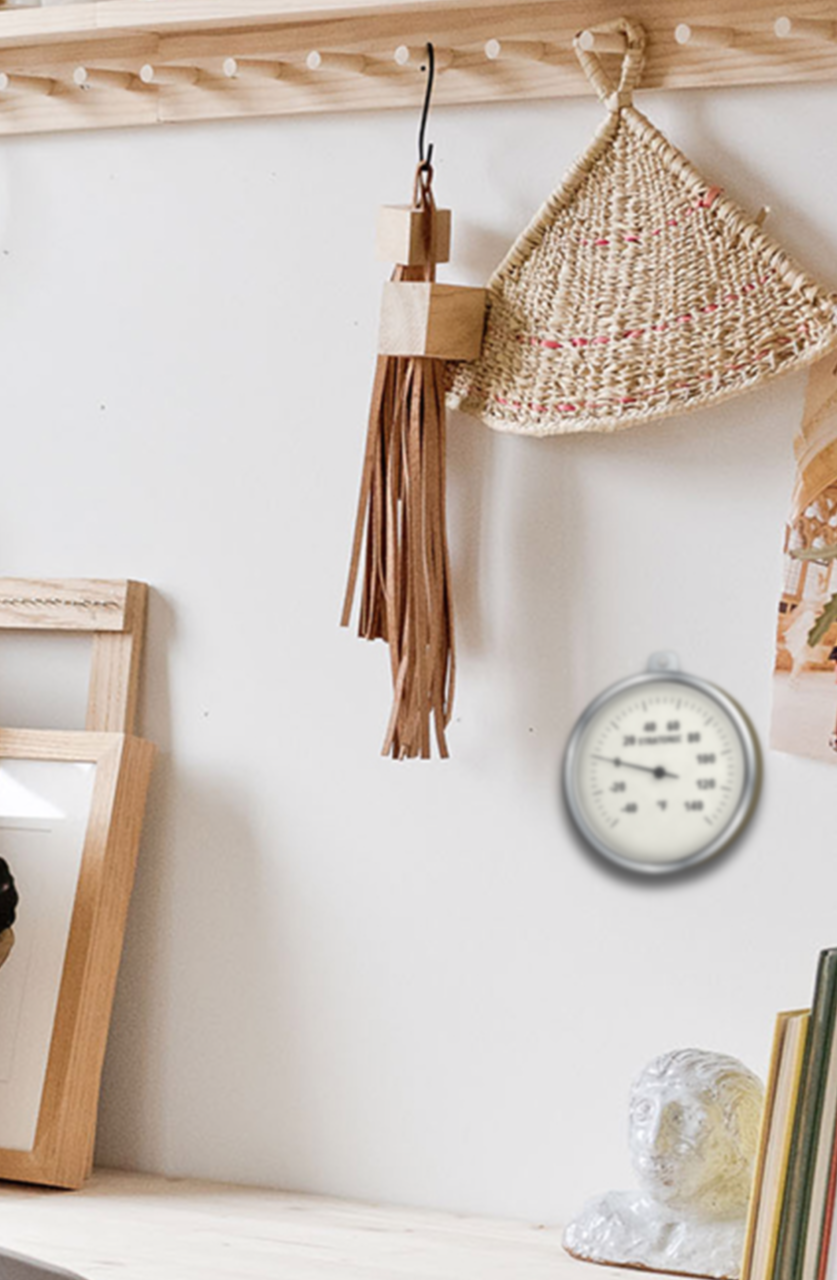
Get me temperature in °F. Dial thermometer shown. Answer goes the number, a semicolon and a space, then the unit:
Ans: 0; °F
